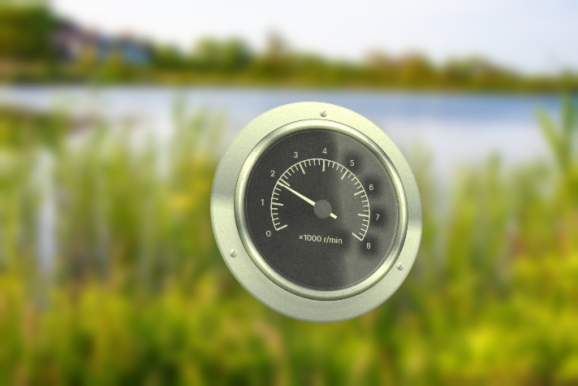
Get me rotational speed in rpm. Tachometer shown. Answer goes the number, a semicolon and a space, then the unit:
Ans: 1800; rpm
